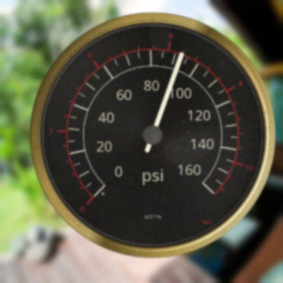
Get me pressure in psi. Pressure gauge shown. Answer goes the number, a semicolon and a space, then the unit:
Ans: 92.5; psi
